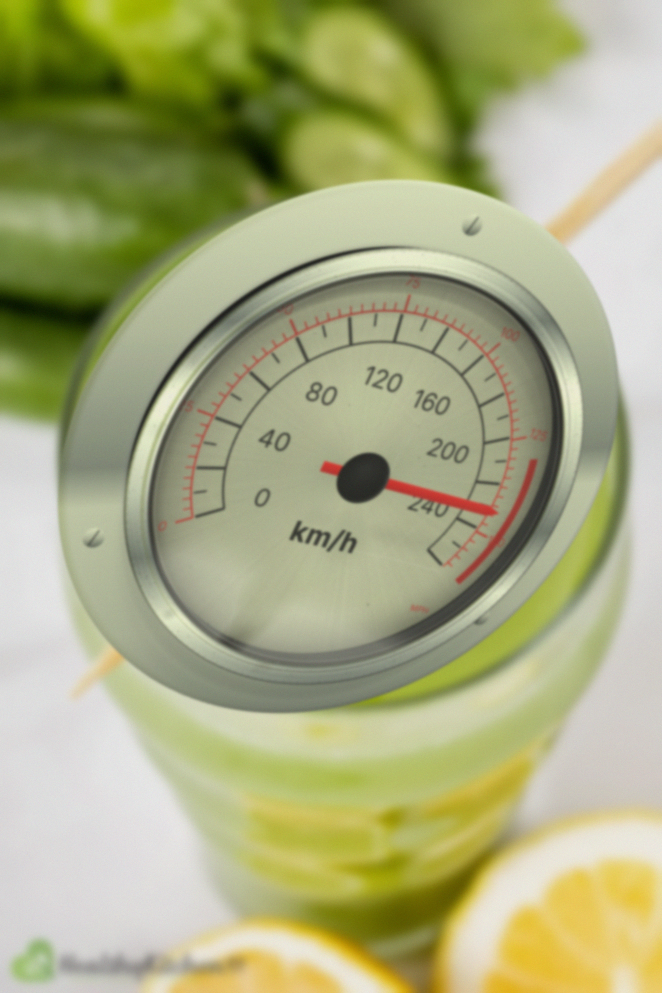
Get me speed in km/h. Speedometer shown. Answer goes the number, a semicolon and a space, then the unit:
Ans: 230; km/h
